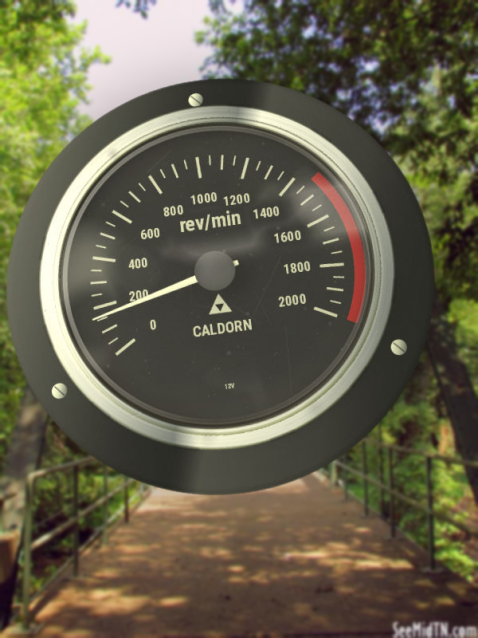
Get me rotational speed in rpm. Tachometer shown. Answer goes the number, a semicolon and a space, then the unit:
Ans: 150; rpm
